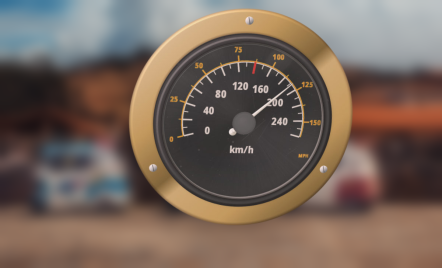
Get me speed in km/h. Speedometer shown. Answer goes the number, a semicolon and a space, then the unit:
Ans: 190; km/h
